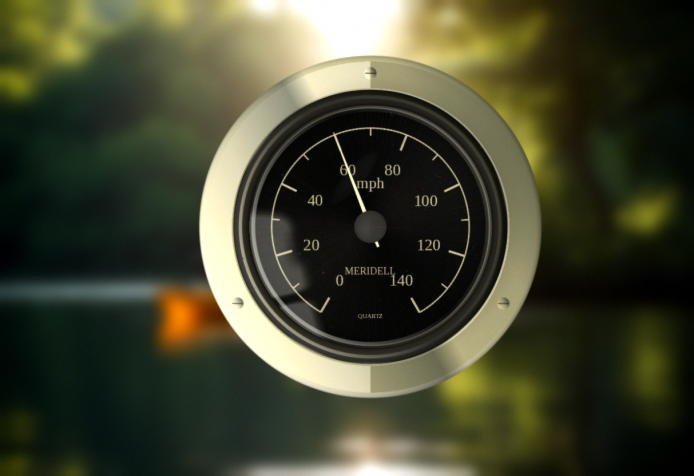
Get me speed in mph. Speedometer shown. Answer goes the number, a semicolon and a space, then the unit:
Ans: 60; mph
